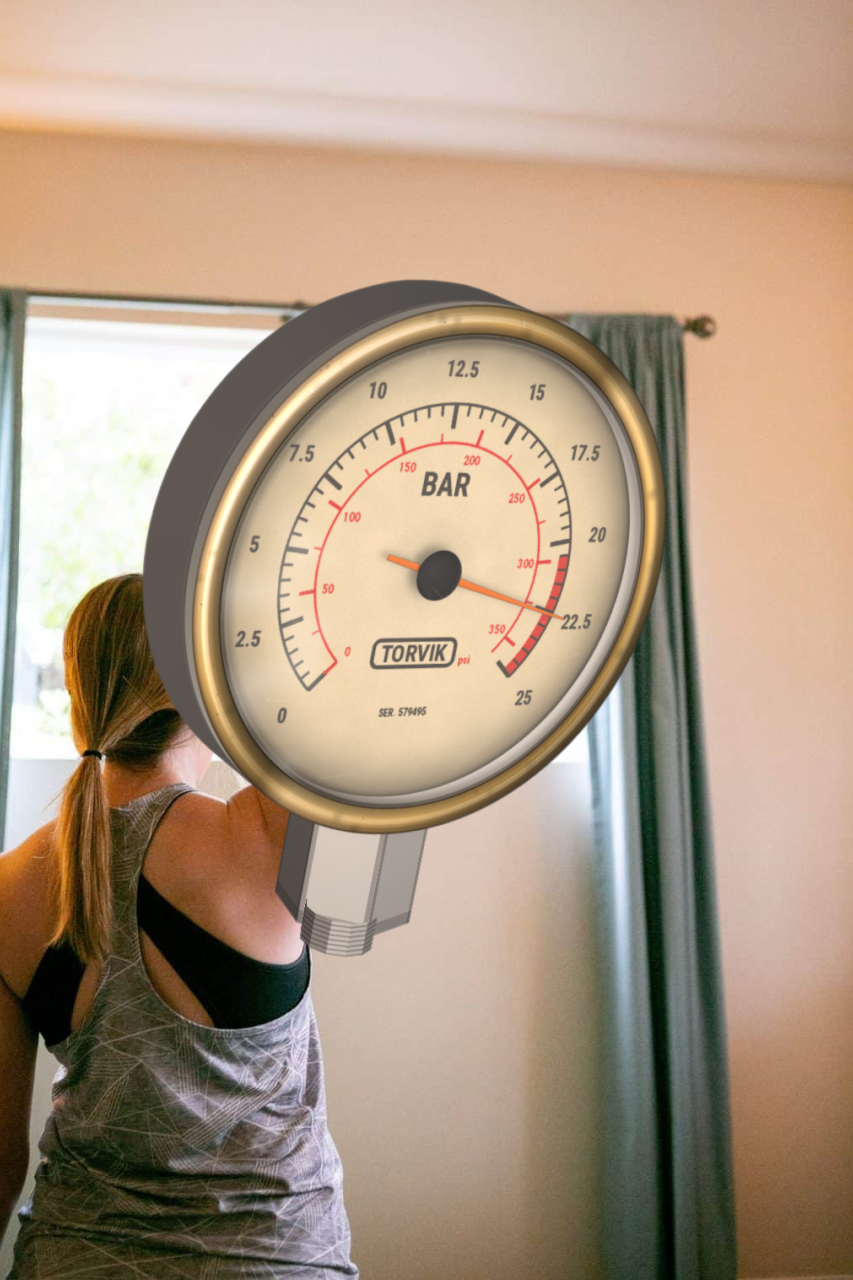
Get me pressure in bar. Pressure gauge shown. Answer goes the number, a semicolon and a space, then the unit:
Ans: 22.5; bar
